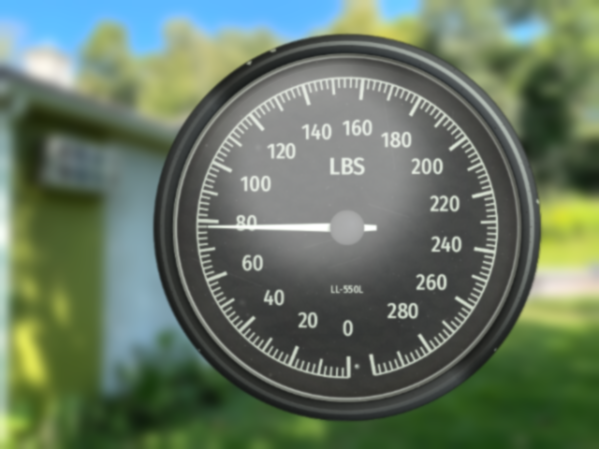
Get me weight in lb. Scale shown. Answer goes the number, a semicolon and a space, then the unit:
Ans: 78; lb
